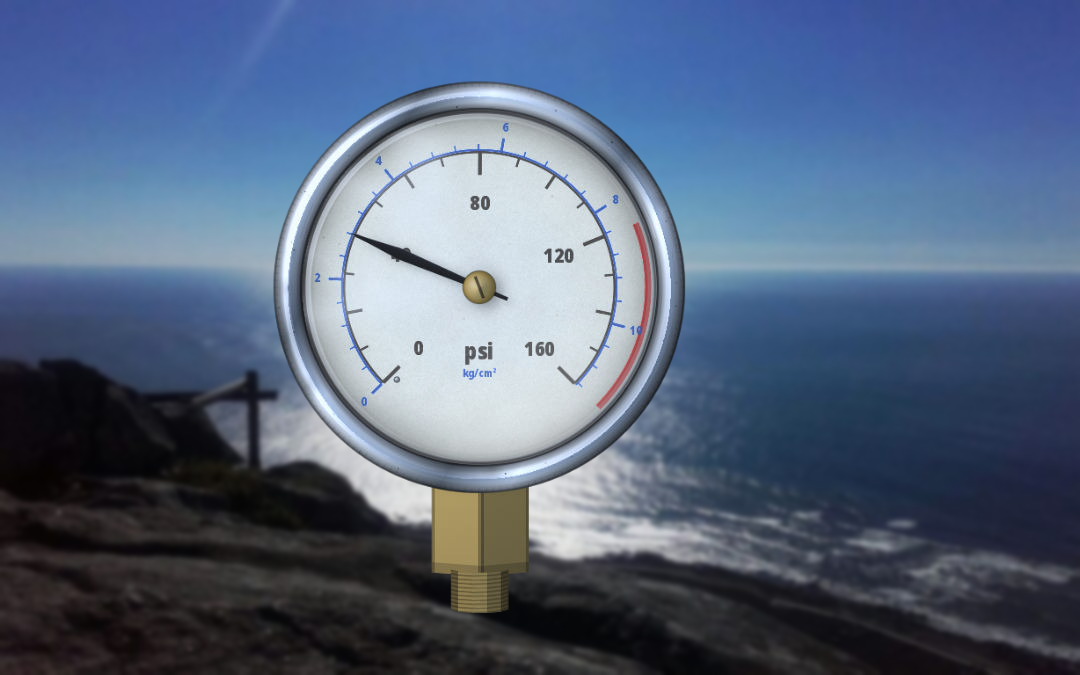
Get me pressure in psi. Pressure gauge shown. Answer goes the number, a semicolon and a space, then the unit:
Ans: 40; psi
